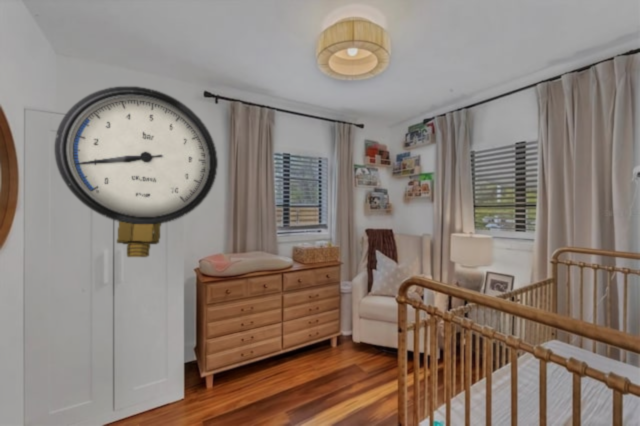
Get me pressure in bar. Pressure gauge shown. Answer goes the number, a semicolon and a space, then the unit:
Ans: 1; bar
